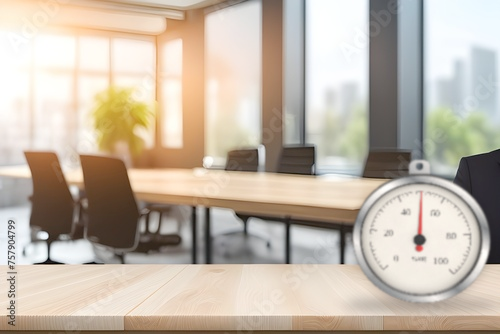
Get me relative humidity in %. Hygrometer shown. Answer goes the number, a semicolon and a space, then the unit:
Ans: 50; %
